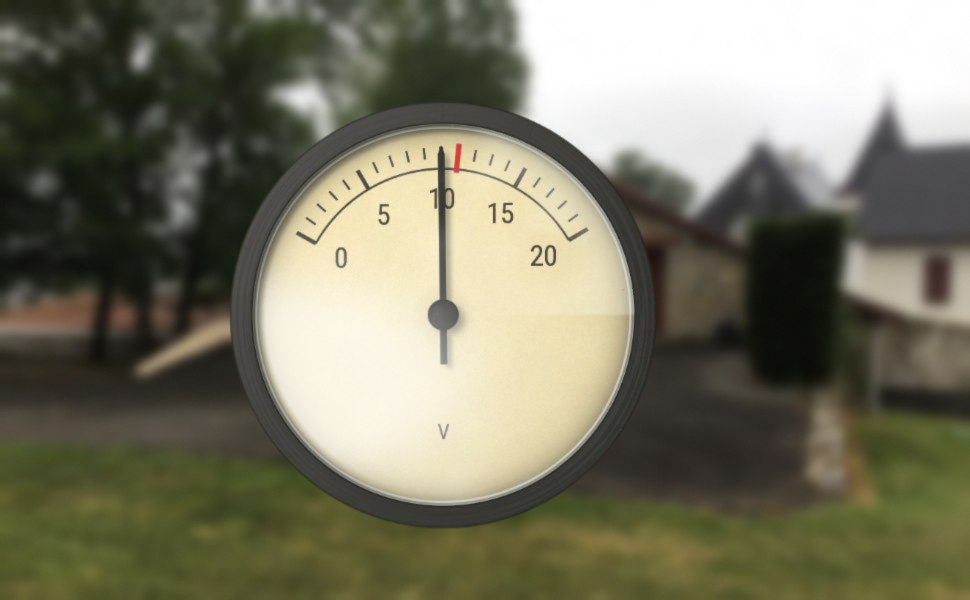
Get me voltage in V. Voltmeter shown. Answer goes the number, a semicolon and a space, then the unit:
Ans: 10; V
